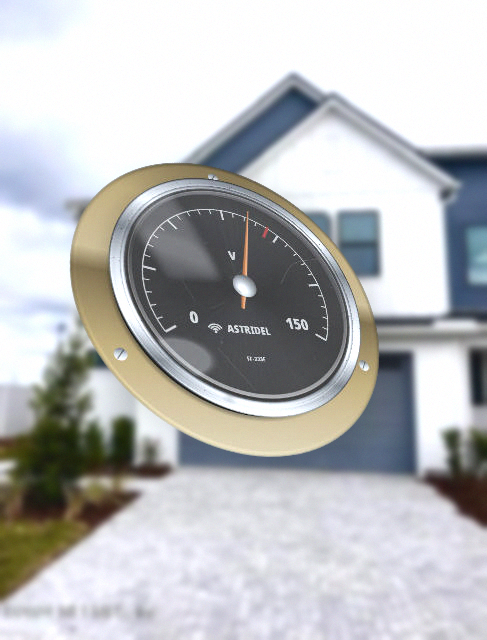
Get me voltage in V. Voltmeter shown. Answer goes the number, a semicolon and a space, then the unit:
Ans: 85; V
